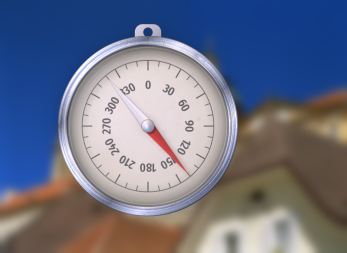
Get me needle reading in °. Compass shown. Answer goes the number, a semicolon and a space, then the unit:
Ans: 140; °
